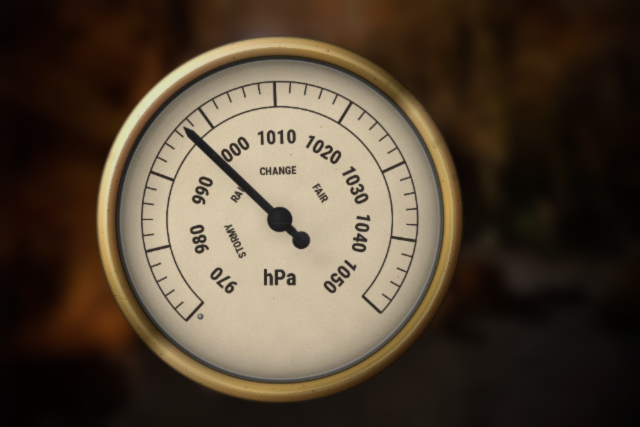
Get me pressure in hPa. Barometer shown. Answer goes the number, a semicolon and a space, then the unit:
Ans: 997; hPa
